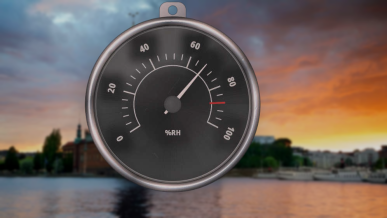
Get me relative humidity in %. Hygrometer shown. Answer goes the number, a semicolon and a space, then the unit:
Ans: 68; %
